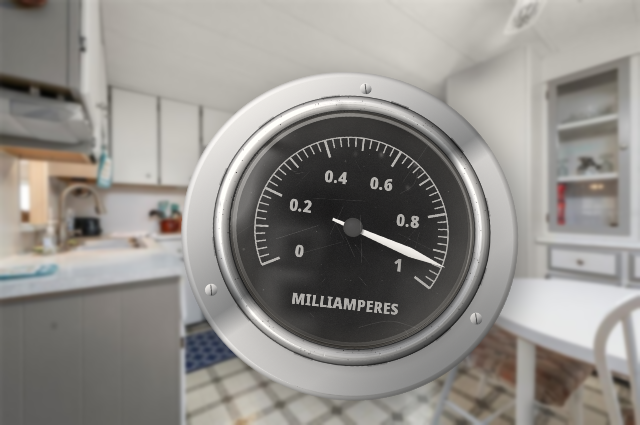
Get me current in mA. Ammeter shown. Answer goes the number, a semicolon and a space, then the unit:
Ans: 0.94; mA
